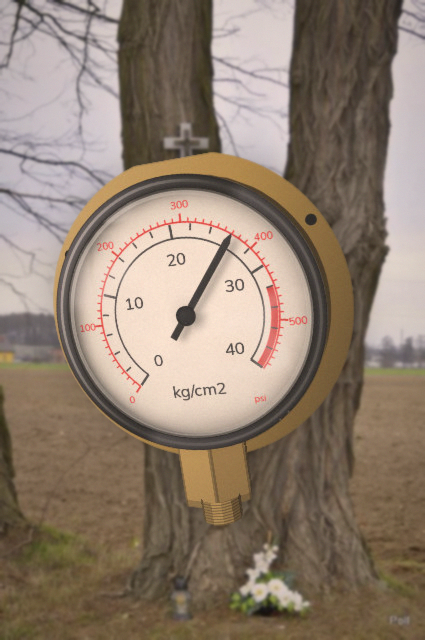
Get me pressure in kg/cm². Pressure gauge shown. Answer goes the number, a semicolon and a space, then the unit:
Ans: 26; kg/cm²
